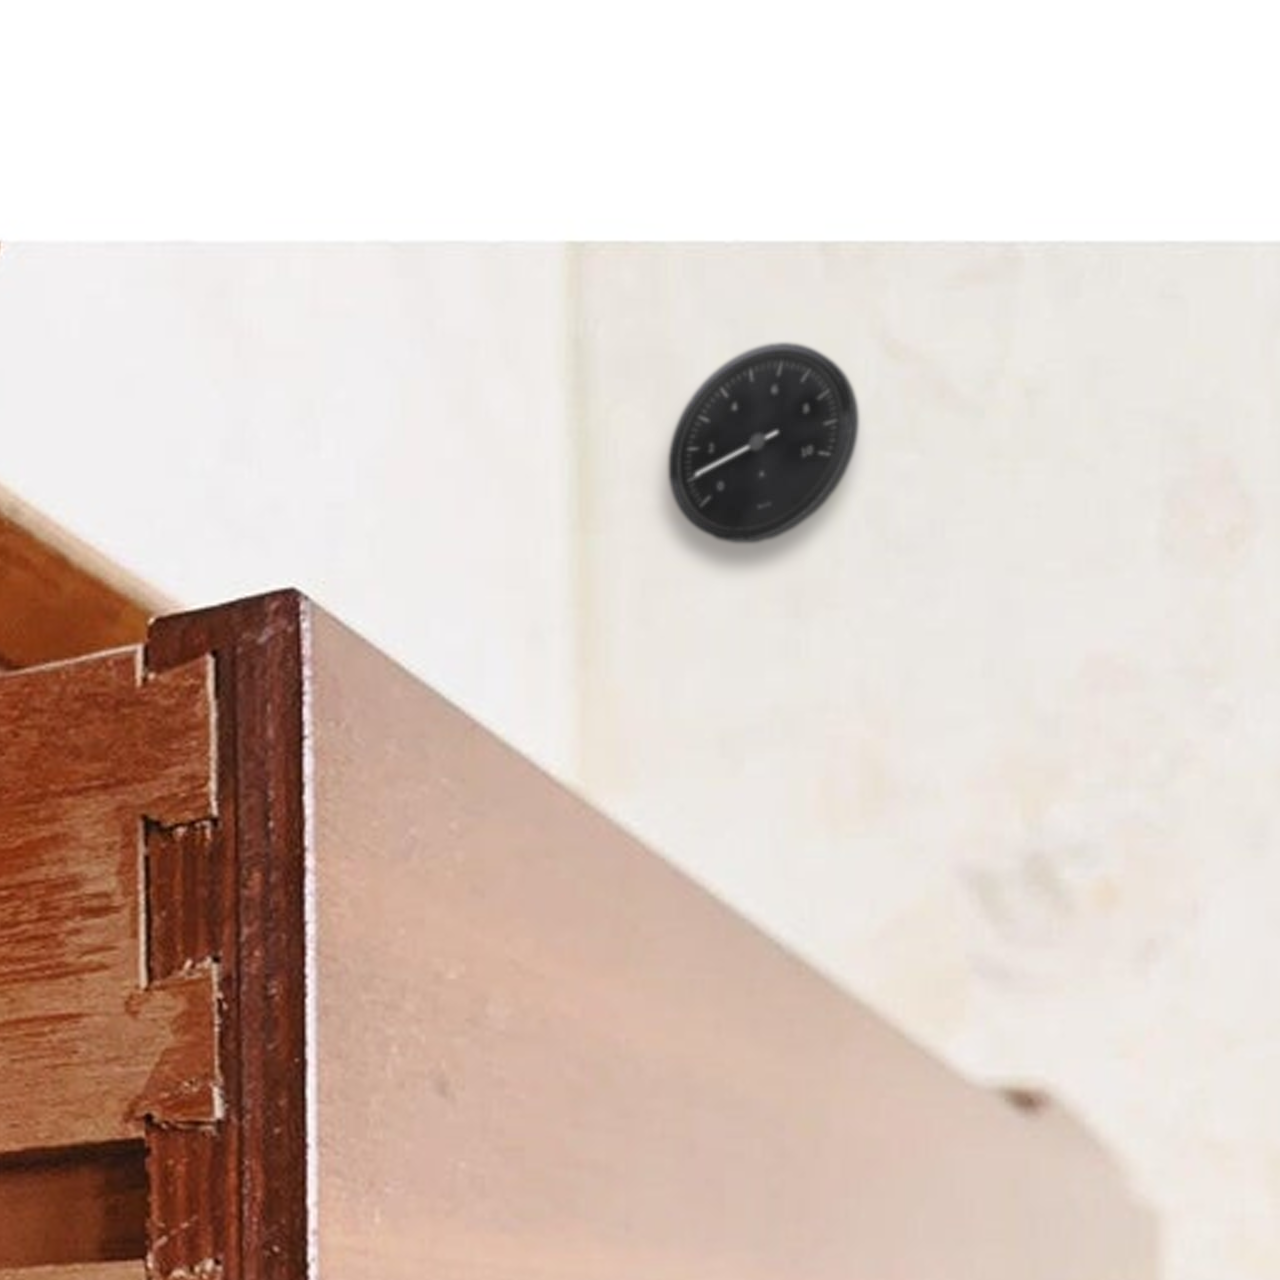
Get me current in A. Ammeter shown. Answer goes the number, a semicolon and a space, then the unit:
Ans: 1; A
